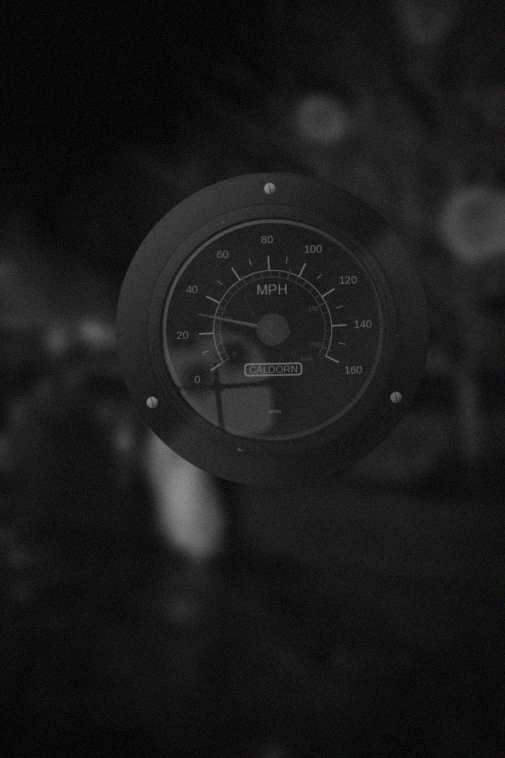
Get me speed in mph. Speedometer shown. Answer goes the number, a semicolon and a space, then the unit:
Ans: 30; mph
